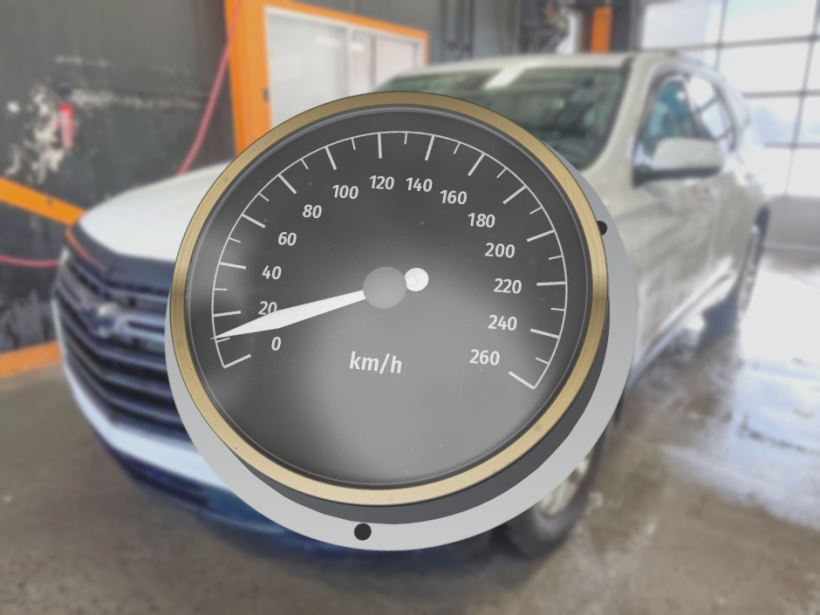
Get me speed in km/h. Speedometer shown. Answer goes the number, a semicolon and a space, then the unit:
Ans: 10; km/h
